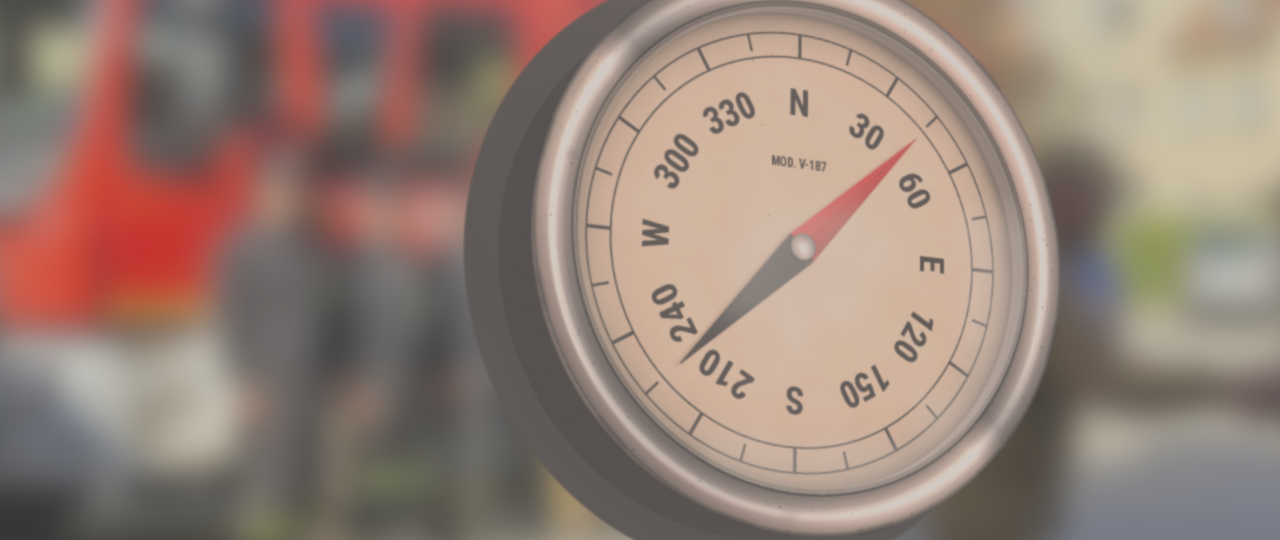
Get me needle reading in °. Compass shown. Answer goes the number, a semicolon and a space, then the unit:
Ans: 45; °
